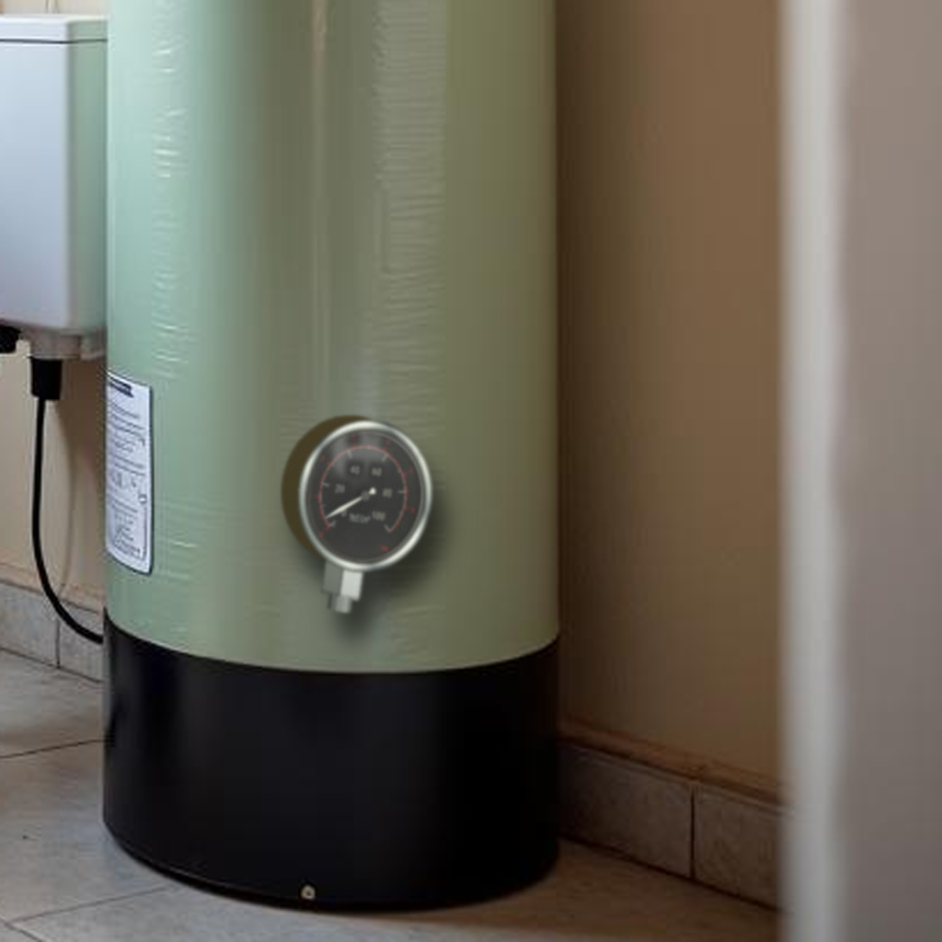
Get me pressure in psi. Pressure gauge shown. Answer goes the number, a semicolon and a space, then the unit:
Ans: 5; psi
